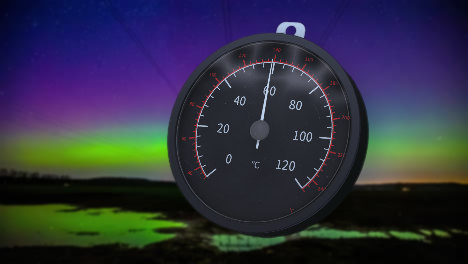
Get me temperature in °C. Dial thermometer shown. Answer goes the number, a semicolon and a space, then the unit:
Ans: 60; °C
